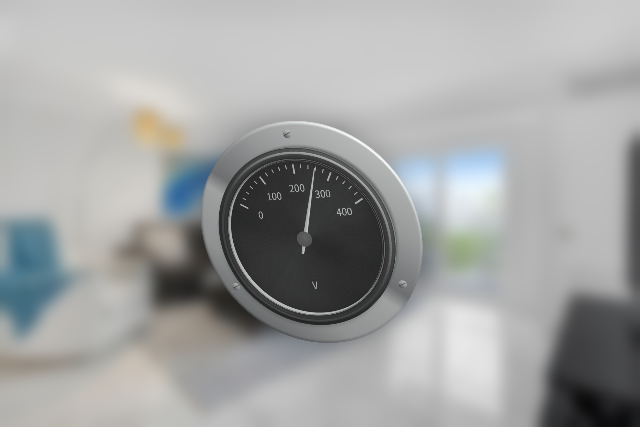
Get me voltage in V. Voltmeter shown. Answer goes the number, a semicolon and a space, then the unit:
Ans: 260; V
